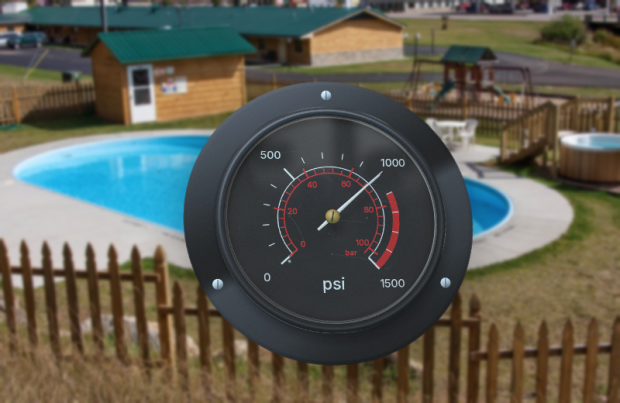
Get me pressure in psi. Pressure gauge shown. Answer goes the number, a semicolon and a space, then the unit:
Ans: 1000; psi
